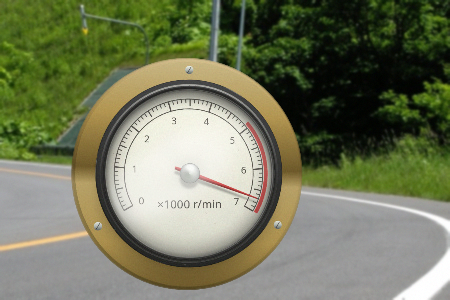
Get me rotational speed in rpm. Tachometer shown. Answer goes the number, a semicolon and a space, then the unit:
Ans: 6700; rpm
